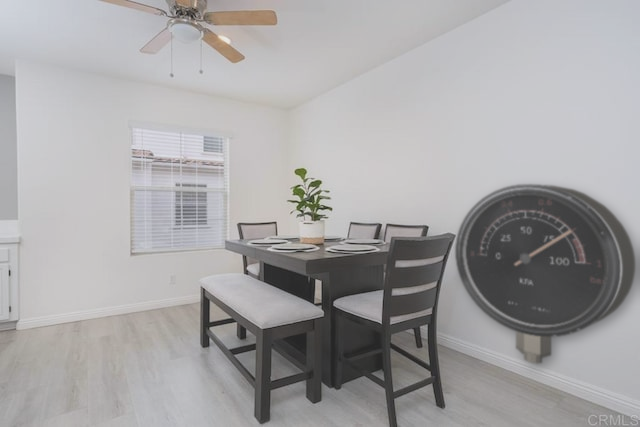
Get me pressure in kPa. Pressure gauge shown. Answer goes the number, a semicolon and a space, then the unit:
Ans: 80; kPa
